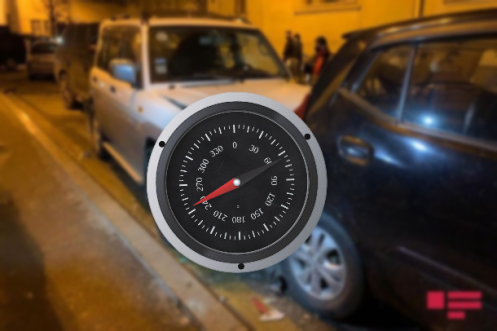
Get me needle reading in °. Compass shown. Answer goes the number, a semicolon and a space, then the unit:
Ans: 245; °
